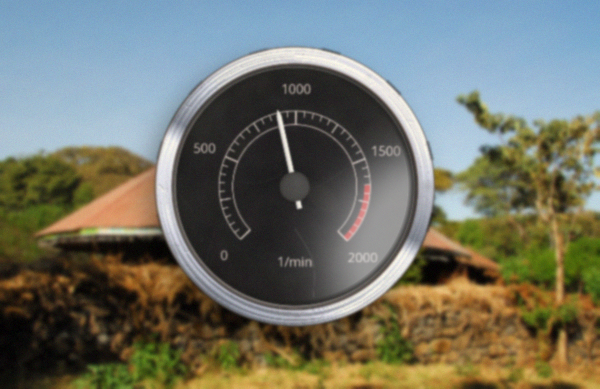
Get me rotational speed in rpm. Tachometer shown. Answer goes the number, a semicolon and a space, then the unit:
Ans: 900; rpm
